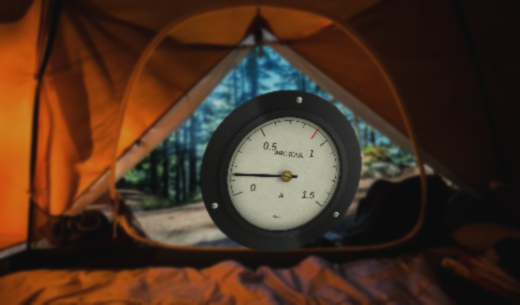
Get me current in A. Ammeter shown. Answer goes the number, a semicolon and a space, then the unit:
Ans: 0.15; A
